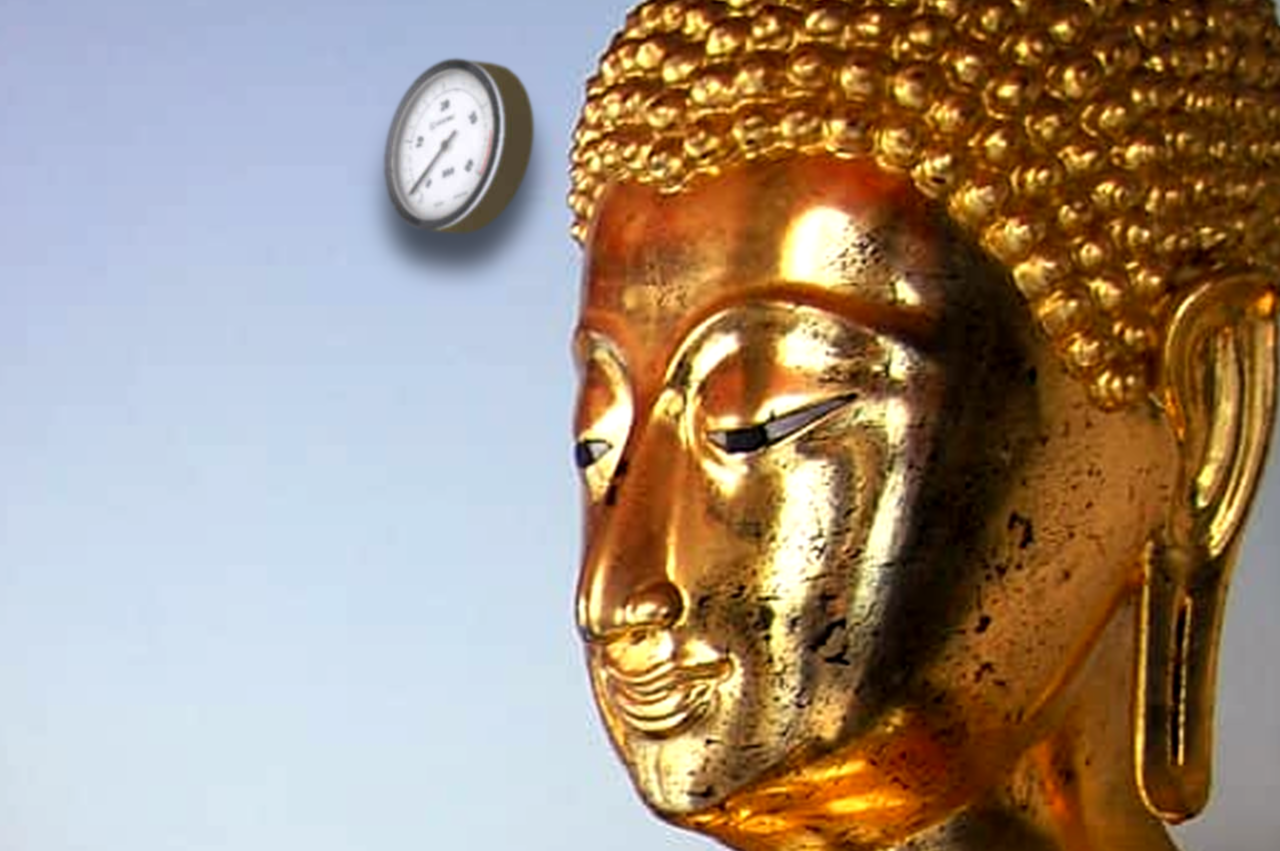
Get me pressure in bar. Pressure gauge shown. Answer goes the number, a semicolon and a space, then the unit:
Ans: 2; bar
